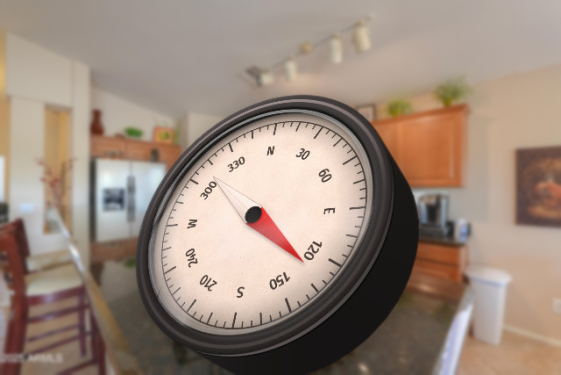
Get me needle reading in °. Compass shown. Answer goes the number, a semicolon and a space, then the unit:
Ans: 130; °
